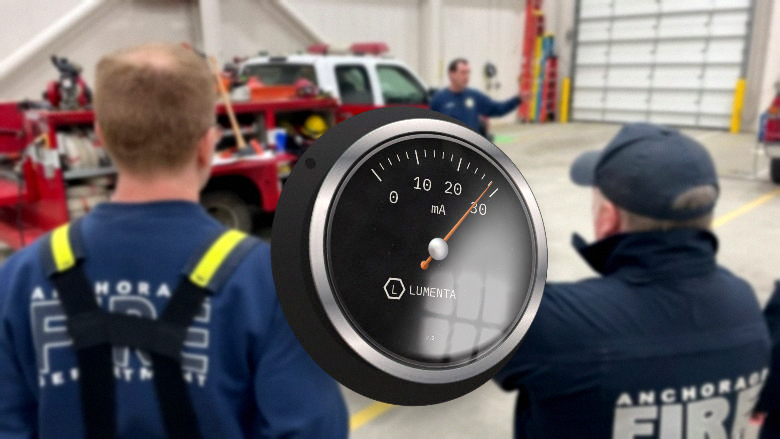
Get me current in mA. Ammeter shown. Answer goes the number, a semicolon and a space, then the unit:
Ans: 28; mA
